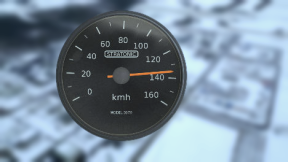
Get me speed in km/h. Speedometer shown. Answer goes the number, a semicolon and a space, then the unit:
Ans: 135; km/h
